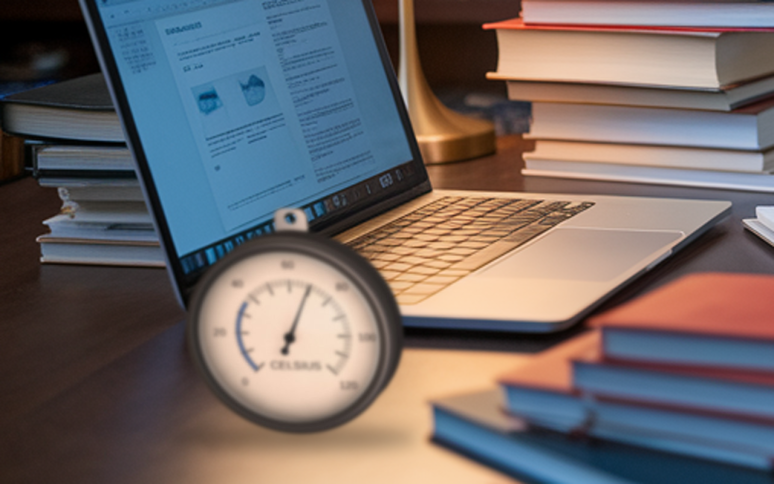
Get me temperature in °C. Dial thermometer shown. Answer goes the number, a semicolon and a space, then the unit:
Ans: 70; °C
